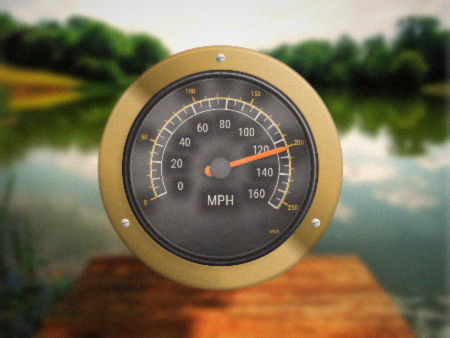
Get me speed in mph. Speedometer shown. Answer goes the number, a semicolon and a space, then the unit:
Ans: 125; mph
